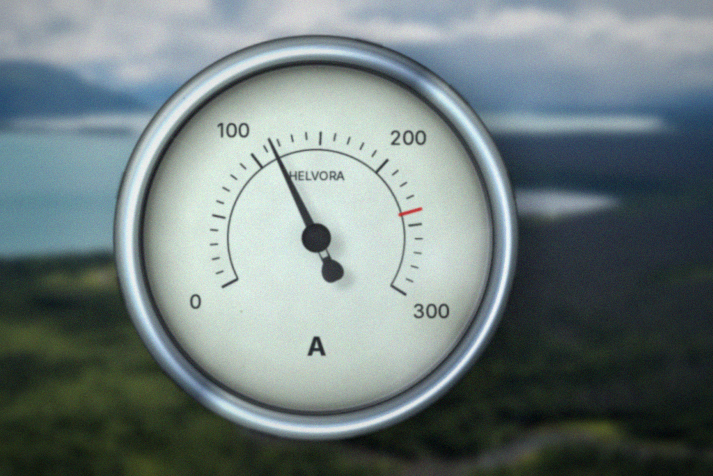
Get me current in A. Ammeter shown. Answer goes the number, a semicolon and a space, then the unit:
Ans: 115; A
